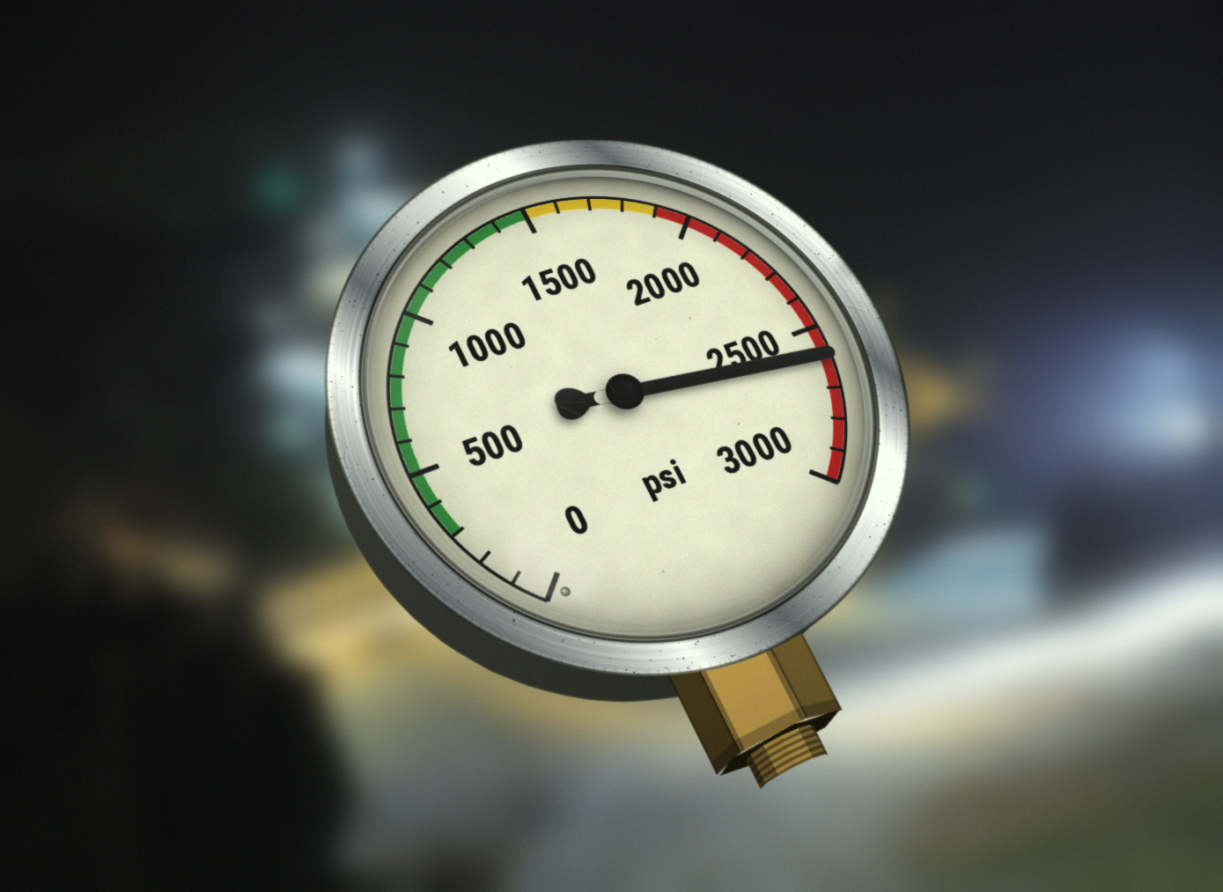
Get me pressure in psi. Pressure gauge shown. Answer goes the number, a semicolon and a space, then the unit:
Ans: 2600; psi
